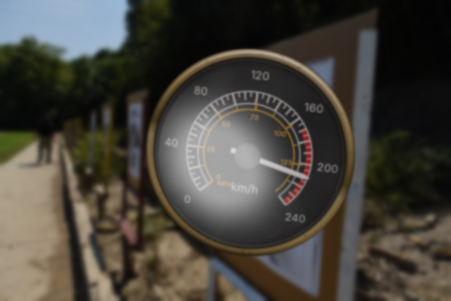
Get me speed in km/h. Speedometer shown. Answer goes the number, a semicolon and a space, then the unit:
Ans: 210; km/h
